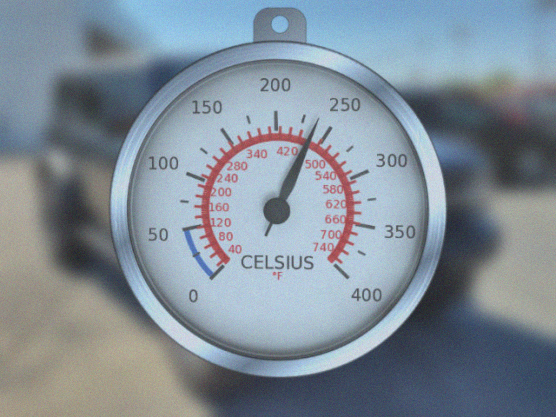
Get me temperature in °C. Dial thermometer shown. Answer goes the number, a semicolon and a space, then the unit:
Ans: 237.5; °C
